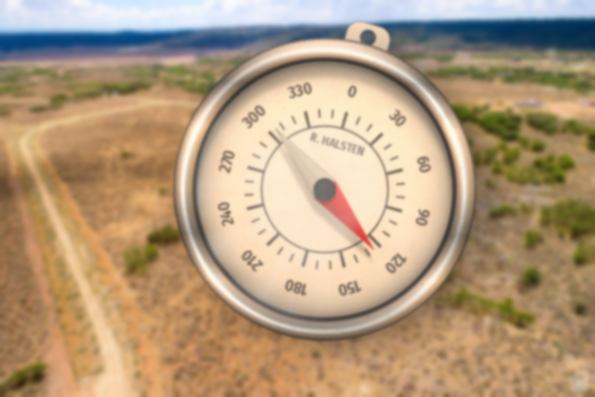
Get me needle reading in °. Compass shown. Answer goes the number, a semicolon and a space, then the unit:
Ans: 125; °
